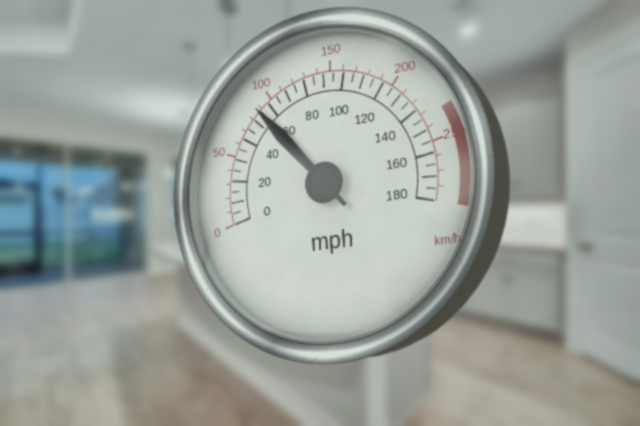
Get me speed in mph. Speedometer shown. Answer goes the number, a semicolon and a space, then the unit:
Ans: 55; mph
